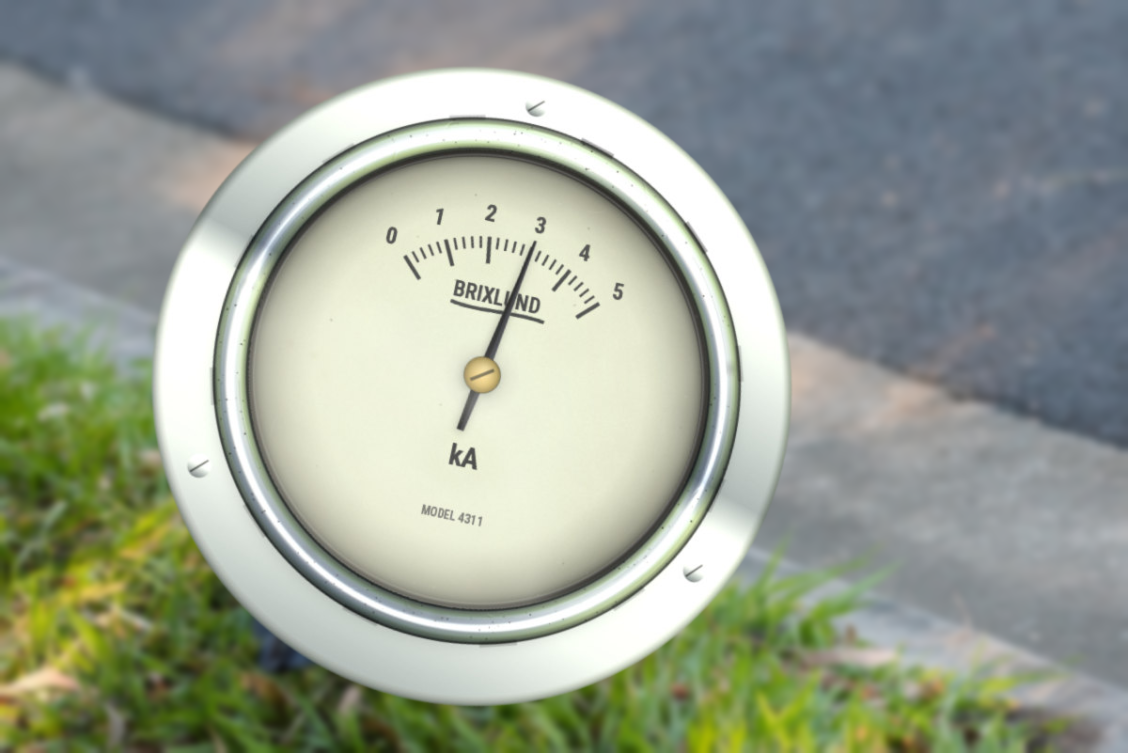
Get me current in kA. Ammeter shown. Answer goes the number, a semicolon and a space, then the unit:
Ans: 3; kA
